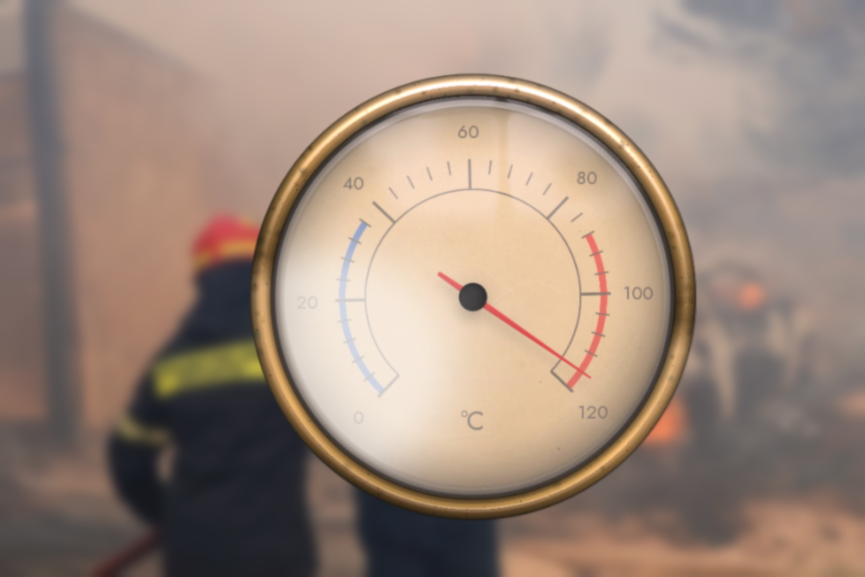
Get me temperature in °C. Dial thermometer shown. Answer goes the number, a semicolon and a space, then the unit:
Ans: 116; °C
